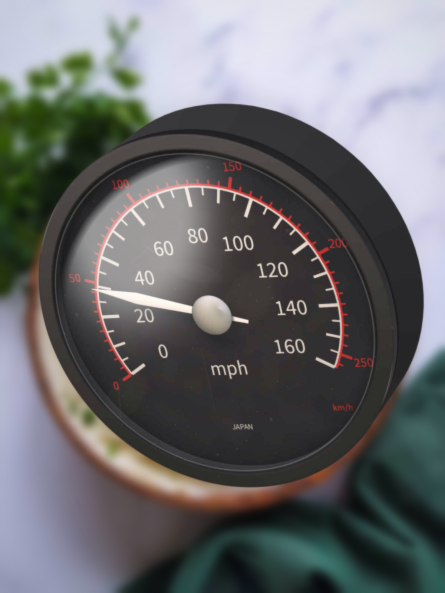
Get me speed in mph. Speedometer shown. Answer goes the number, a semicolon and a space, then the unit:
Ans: 30; mph
